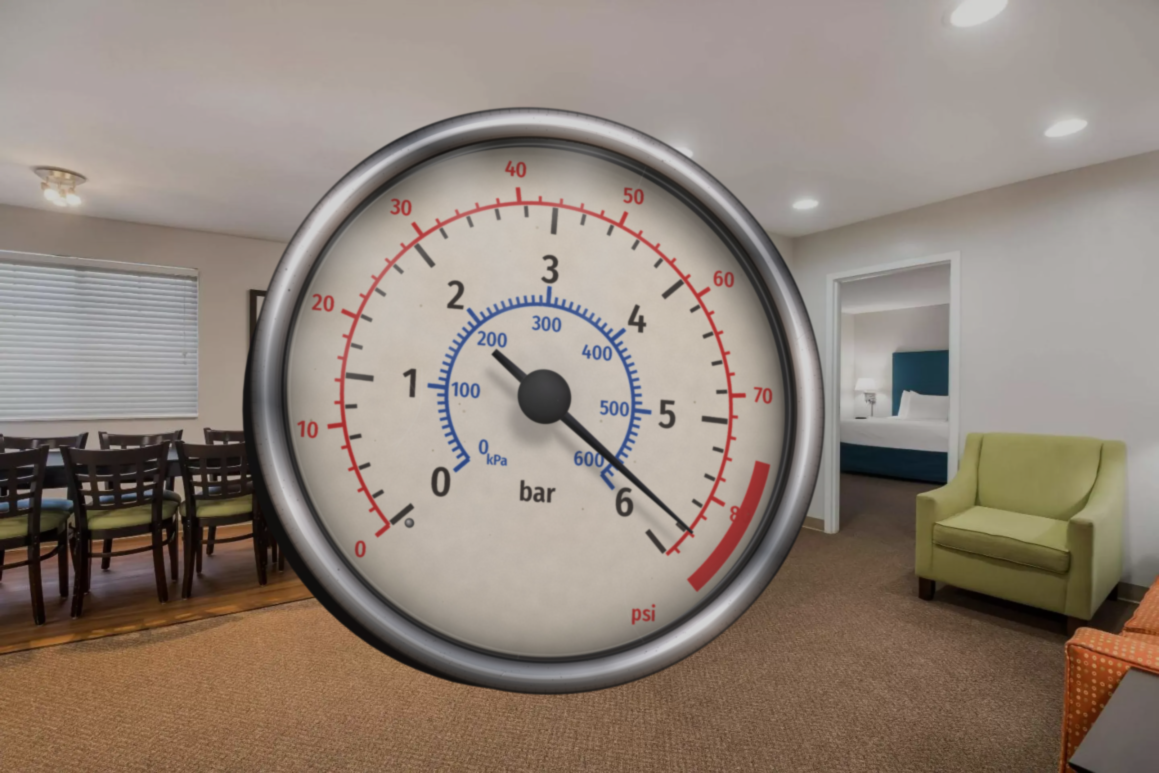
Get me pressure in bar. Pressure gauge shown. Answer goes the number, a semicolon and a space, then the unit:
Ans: 5.8; bar
